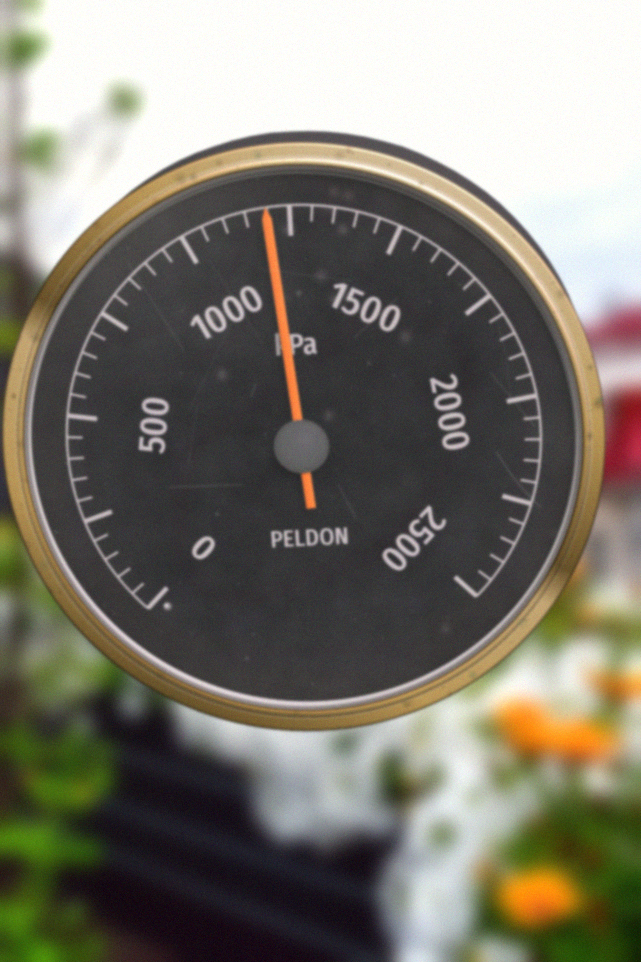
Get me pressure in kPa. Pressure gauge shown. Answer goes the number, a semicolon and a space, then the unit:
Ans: 1200; kPa
